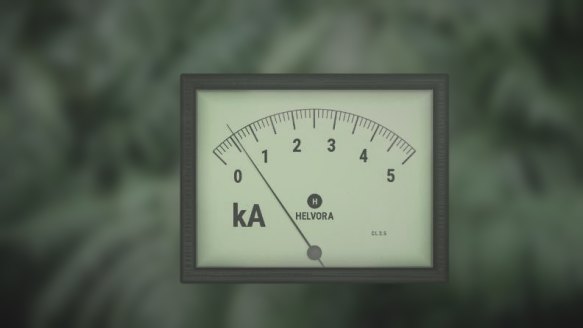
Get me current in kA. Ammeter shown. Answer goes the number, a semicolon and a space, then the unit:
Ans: 0.6; kA
